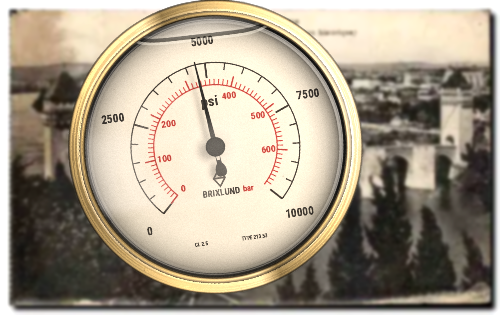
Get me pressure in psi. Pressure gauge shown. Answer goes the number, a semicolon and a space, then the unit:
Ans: 4750; psi
